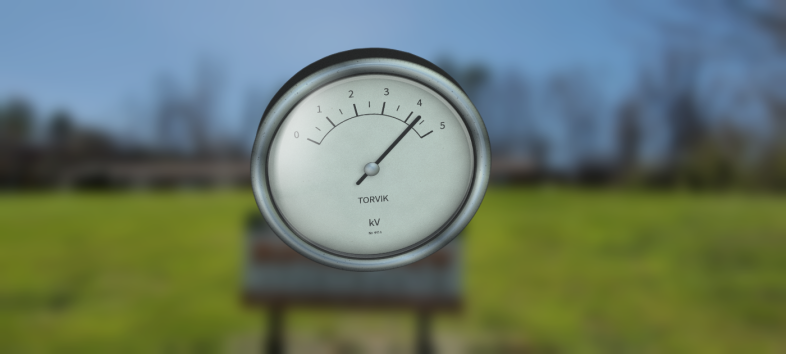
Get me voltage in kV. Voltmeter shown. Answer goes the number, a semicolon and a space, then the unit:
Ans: 4.25; kV
